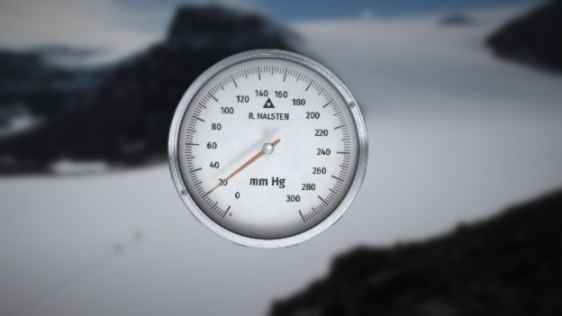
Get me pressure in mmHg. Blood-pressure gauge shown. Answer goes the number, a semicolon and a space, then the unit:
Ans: 20; mmHg
